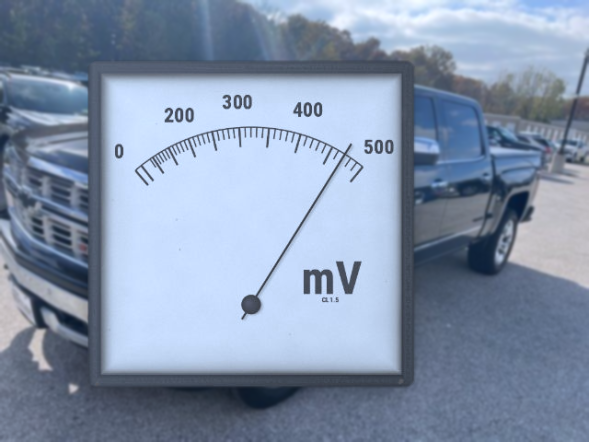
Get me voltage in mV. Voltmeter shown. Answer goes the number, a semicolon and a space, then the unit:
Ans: 470; mV
